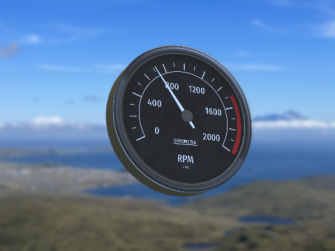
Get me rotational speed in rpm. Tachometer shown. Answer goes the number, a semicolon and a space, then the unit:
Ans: 700; rpm
